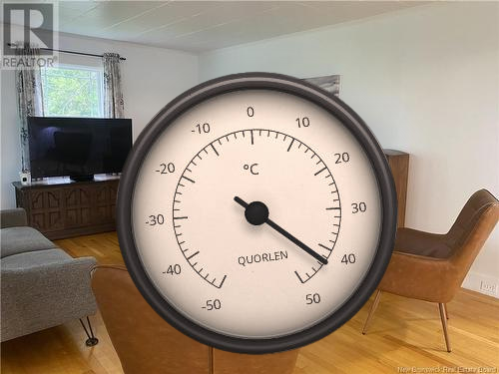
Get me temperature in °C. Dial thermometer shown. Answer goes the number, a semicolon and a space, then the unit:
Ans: 43; °C
